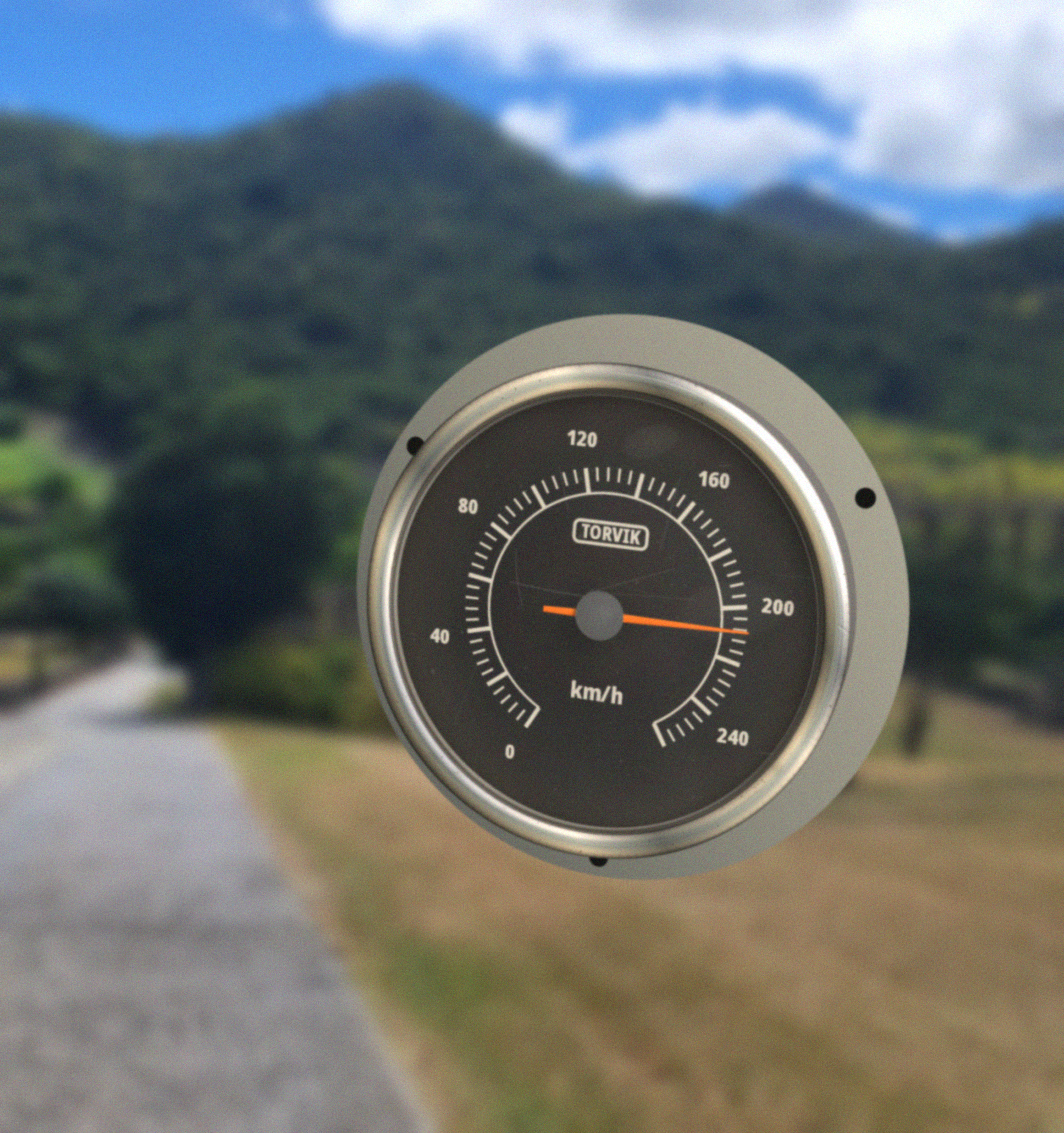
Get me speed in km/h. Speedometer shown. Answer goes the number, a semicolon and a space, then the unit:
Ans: 208; km/h
